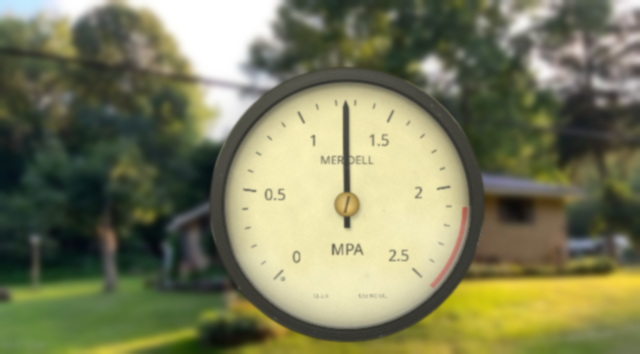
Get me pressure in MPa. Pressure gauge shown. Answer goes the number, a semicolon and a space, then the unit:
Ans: 1.25; MPa
